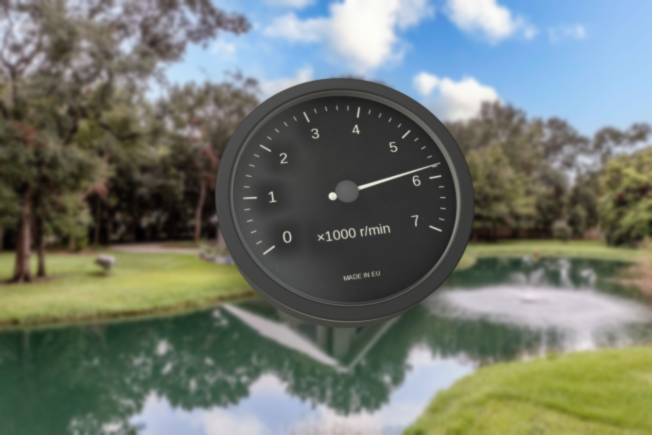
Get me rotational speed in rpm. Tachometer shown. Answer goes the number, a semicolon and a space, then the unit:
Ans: 5800; rpm
